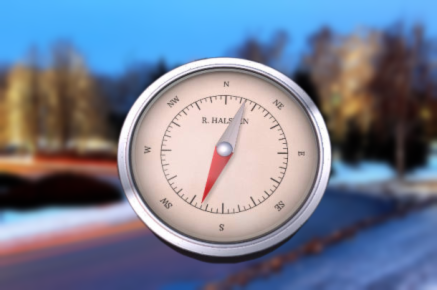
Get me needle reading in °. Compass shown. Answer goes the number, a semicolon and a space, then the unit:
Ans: 200; °
